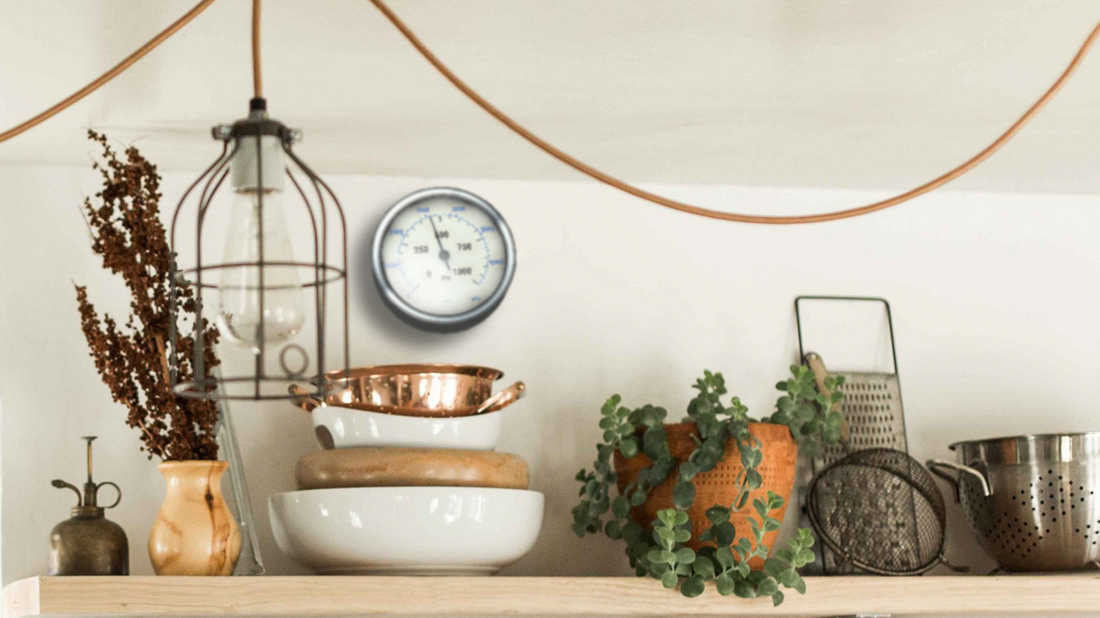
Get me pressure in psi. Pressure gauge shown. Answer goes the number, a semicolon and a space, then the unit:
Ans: 450; psi
